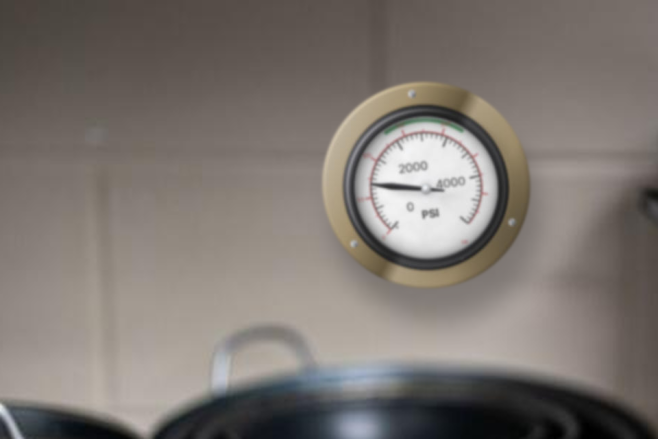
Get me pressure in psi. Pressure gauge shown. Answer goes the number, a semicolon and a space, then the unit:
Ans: 1000; psi
